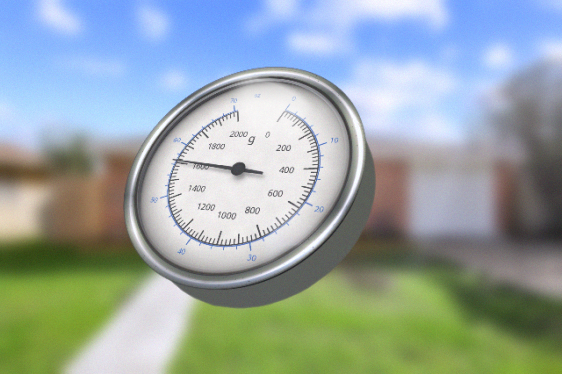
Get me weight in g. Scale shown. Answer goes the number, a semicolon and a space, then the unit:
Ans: 1600; g
